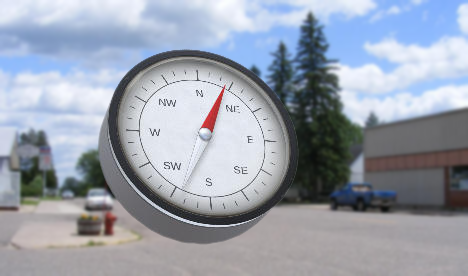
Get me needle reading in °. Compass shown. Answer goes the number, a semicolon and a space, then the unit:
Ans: 25; °
